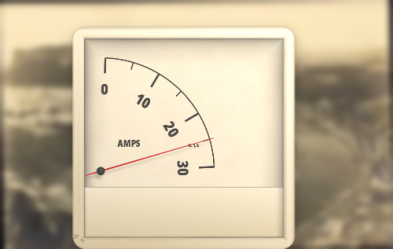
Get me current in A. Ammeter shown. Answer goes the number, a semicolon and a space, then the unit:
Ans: 25; A
